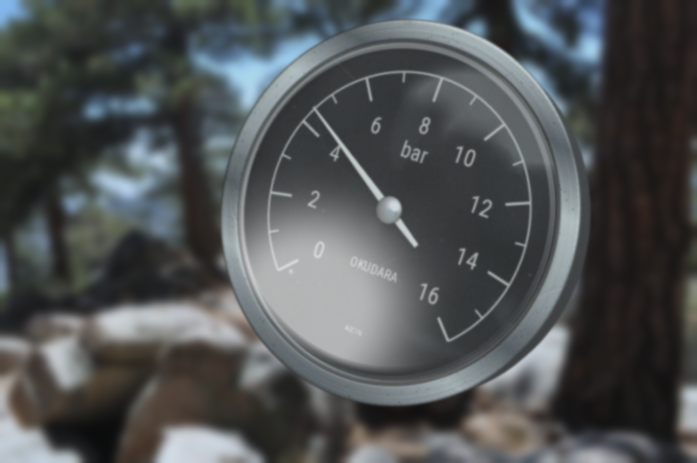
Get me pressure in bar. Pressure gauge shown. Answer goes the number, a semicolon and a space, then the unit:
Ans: 4.5; bar
